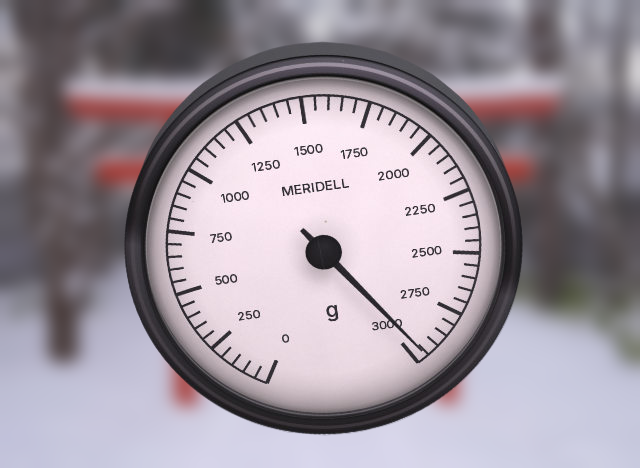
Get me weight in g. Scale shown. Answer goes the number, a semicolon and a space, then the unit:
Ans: 2950; g
